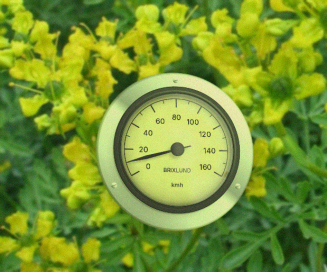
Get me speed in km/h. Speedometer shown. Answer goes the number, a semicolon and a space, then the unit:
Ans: 10; km/h
